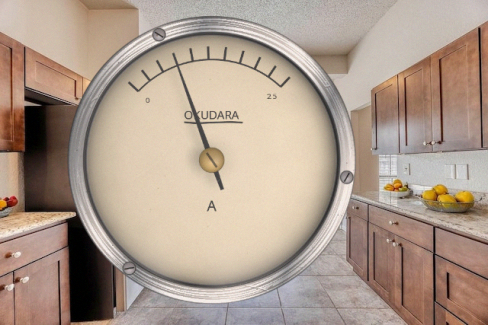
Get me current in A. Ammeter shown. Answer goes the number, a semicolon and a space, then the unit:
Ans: 0.75; A
